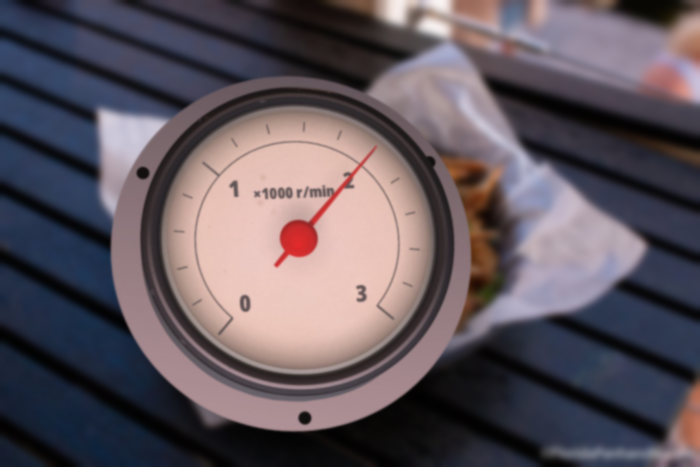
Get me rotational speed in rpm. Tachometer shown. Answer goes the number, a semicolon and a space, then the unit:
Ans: 2000; rpm
